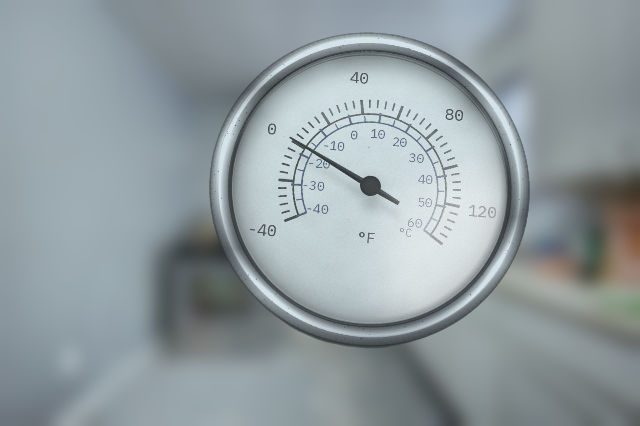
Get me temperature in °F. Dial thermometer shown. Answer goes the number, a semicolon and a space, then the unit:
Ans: 0; °F
